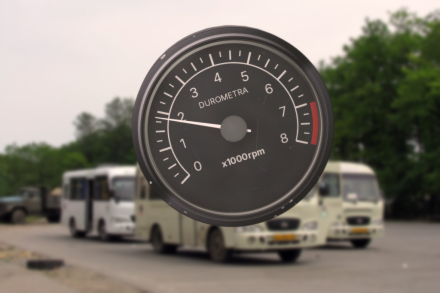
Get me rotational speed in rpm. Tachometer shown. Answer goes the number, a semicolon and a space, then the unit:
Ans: 1875; rpm
